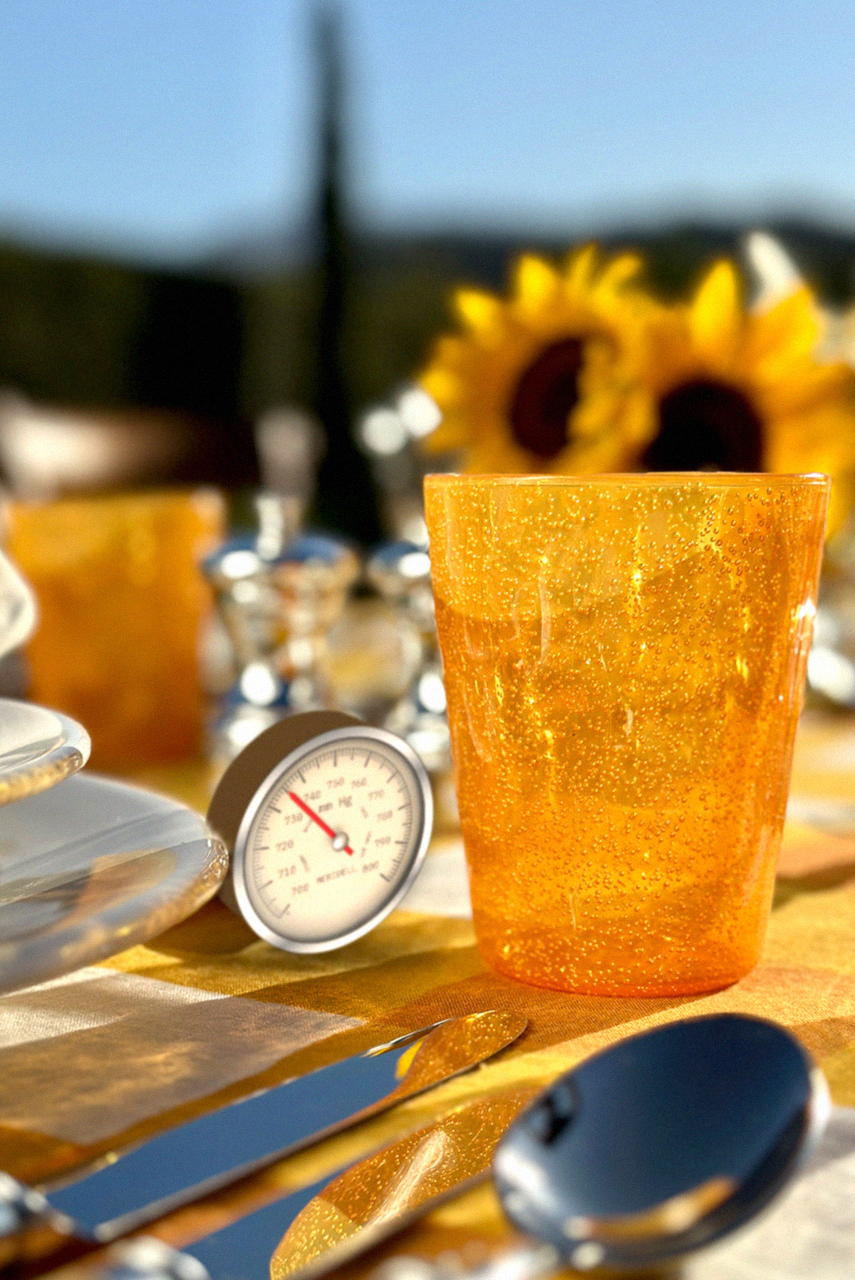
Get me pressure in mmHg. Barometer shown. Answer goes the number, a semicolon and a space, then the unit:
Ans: 735; mmHg
